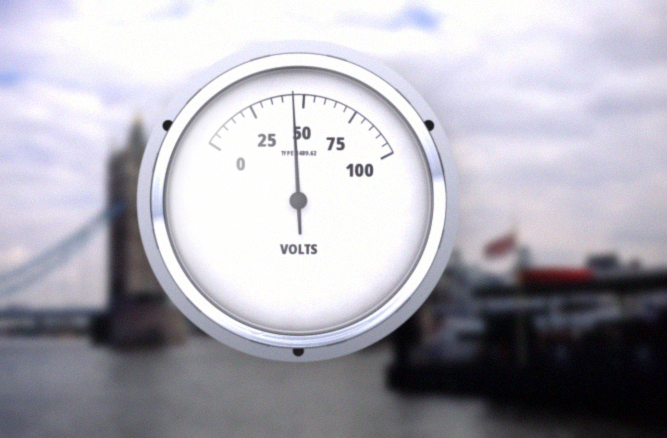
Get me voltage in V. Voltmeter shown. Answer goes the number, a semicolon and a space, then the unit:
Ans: 45; V
